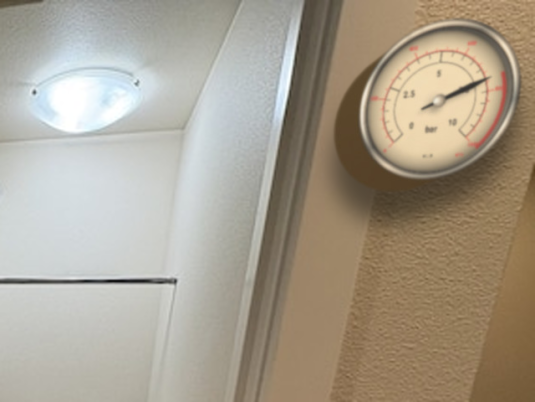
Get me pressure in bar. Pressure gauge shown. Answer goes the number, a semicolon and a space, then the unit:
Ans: 7.5; bar
